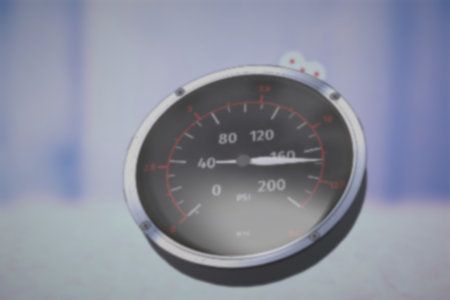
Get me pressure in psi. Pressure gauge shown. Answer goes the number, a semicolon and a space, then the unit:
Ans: 170; psi
